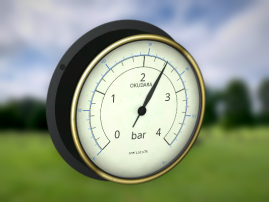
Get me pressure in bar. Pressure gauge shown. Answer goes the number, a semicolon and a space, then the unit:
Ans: 2.4; bar
